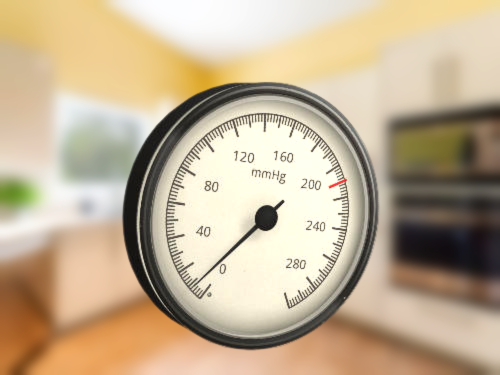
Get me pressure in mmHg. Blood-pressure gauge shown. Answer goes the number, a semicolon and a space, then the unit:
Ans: 10; mmHg
